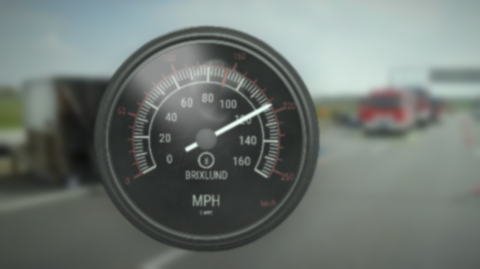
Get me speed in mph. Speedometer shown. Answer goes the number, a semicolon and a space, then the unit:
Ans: 120; mph
